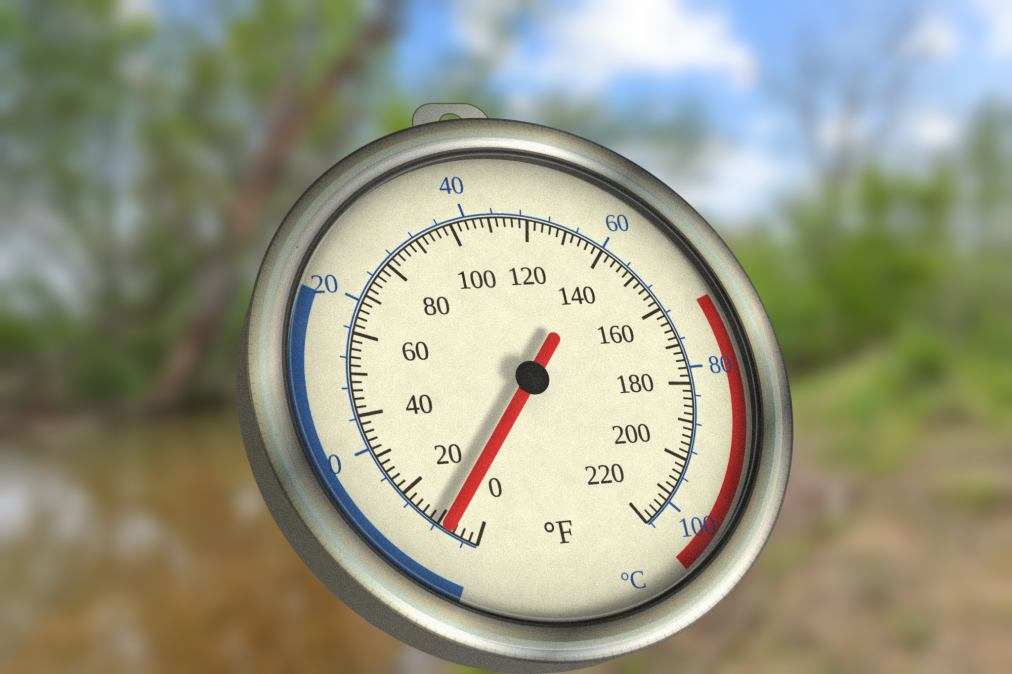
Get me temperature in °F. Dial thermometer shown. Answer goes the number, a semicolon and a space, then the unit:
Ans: 8; °F
